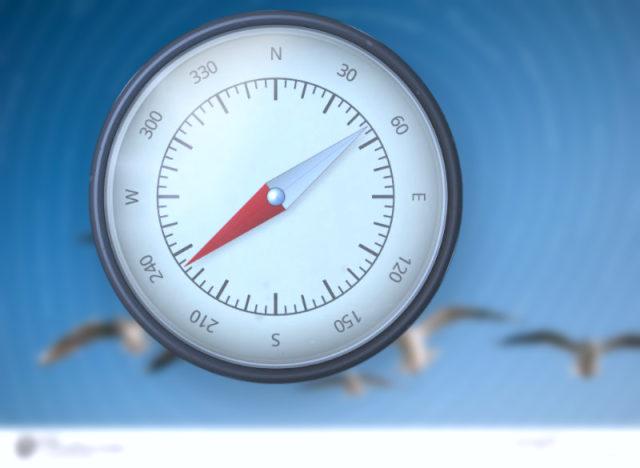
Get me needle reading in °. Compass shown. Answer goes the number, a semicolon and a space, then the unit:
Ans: 232.5; °
